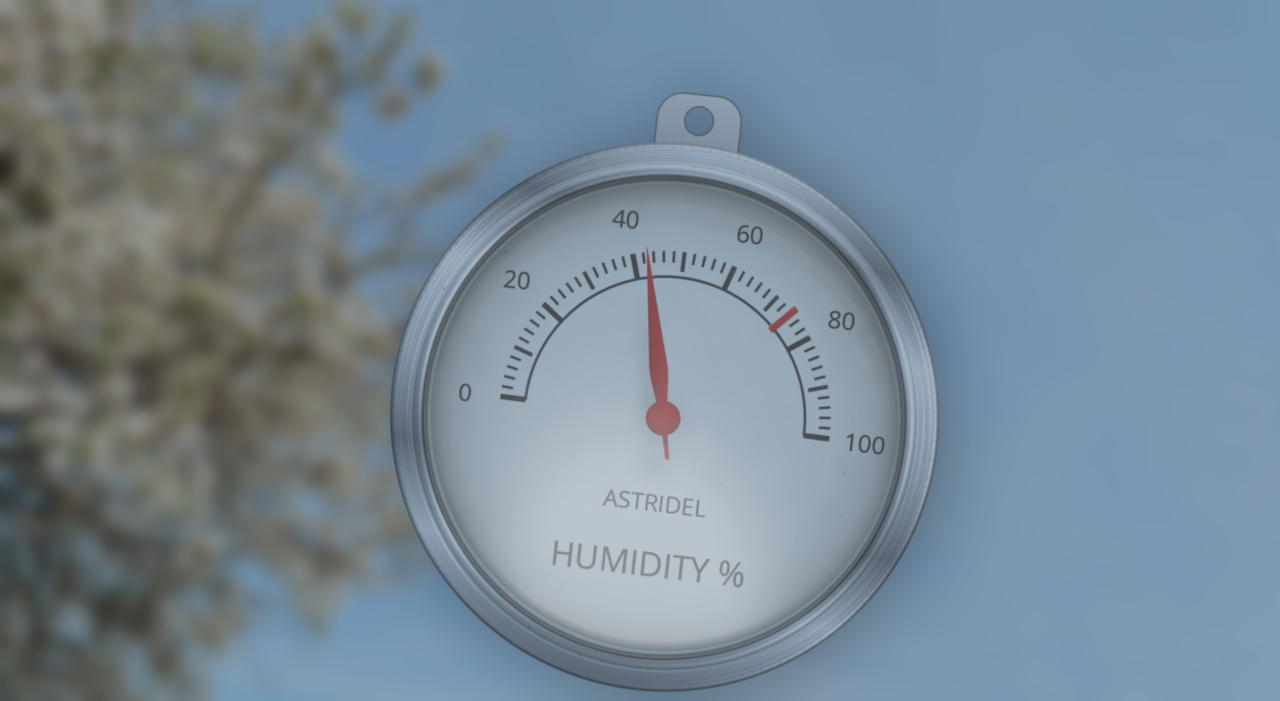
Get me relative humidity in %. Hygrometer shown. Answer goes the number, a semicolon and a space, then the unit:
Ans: 43; %
